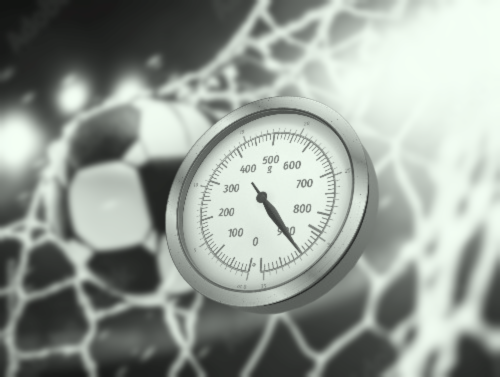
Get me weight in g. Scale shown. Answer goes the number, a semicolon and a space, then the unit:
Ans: 900; g
